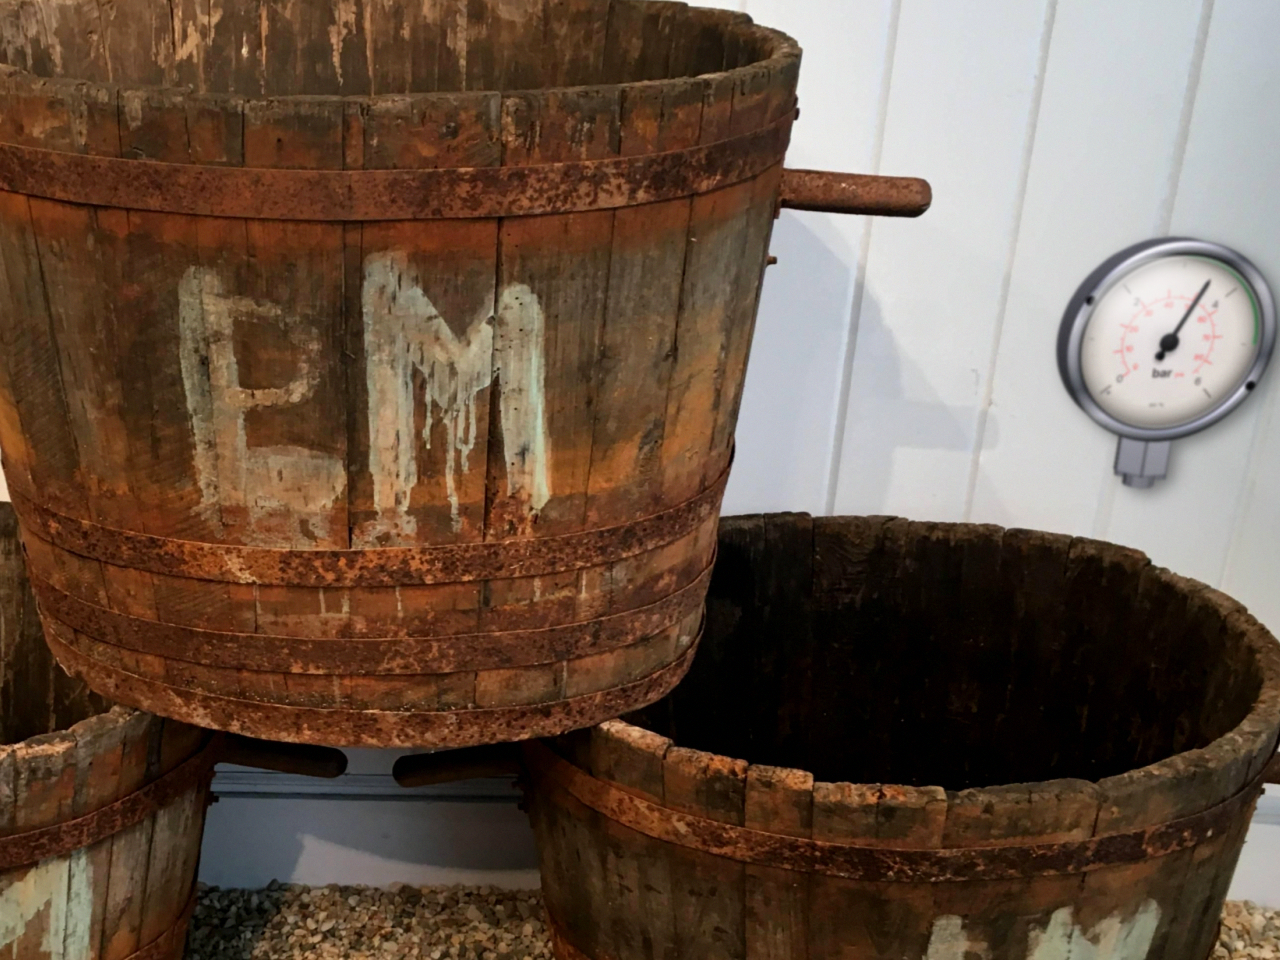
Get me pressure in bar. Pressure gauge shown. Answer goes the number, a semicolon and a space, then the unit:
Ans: 3.5; bar
